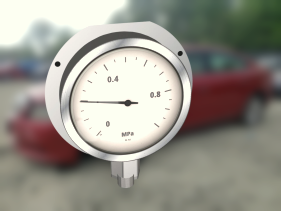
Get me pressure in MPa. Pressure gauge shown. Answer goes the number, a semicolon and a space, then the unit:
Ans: 0.2; MPa
